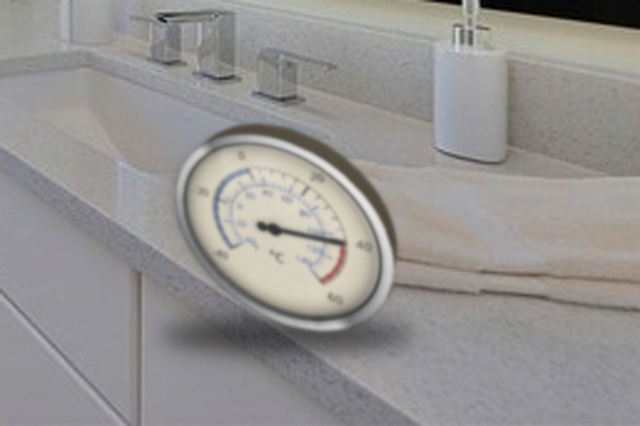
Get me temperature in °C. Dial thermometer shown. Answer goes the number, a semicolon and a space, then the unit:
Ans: 40; °C
